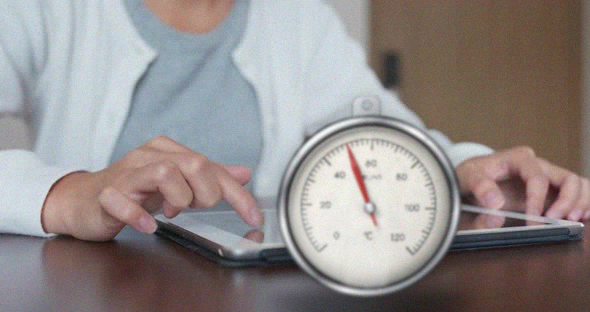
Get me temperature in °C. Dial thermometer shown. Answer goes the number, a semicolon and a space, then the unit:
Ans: 50; °C
